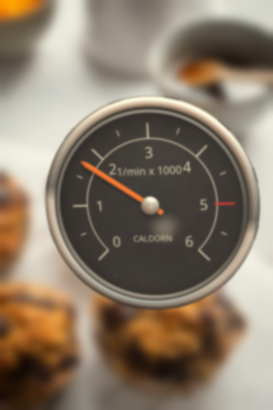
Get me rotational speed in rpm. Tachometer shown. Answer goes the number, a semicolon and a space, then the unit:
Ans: 1750; rpm
